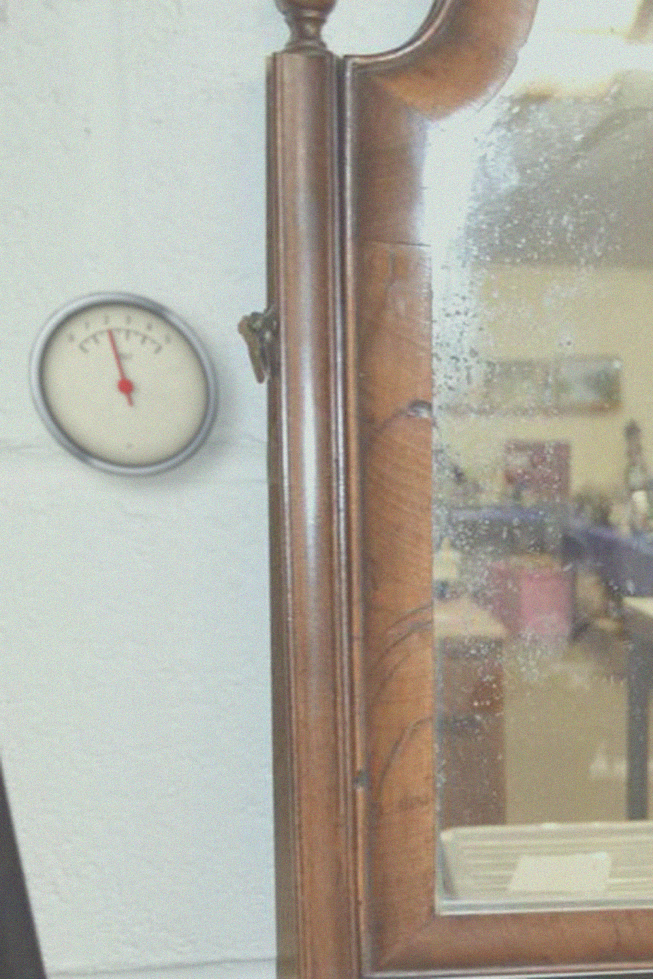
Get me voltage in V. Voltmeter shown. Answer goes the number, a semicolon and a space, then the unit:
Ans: 2; V
